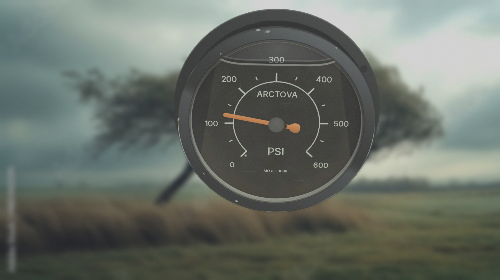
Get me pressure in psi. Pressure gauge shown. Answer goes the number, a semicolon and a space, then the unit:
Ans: 125; psi
